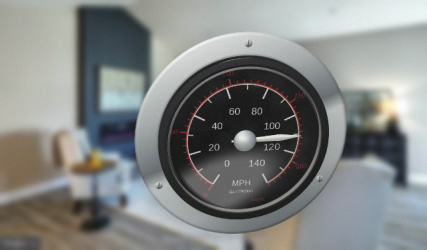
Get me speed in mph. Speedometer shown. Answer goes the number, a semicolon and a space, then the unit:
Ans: 110; mph
